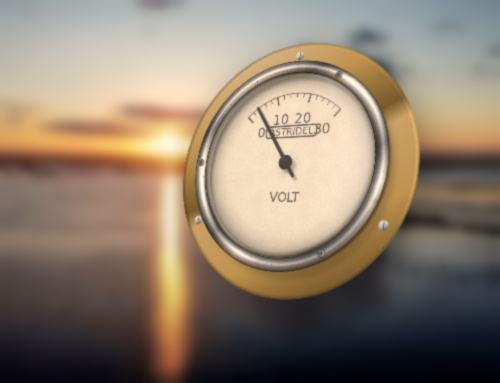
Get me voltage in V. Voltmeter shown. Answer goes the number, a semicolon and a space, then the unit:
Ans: 4; V
